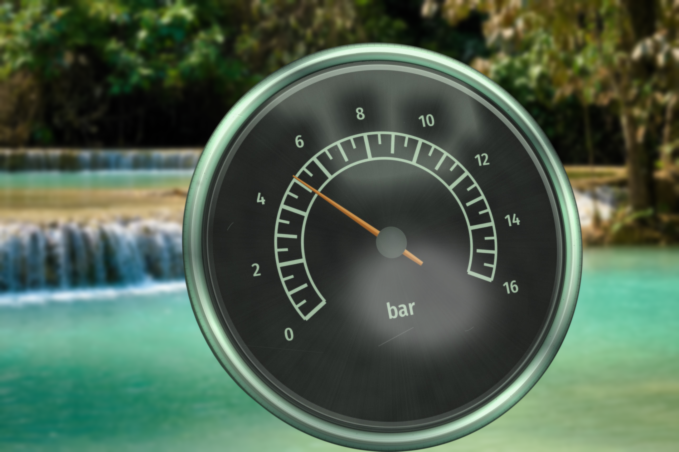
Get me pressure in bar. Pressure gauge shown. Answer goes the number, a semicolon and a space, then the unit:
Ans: 5; bar
